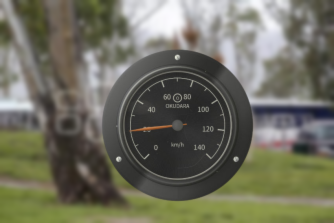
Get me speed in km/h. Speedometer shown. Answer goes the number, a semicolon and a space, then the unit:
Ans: 20; km/h
